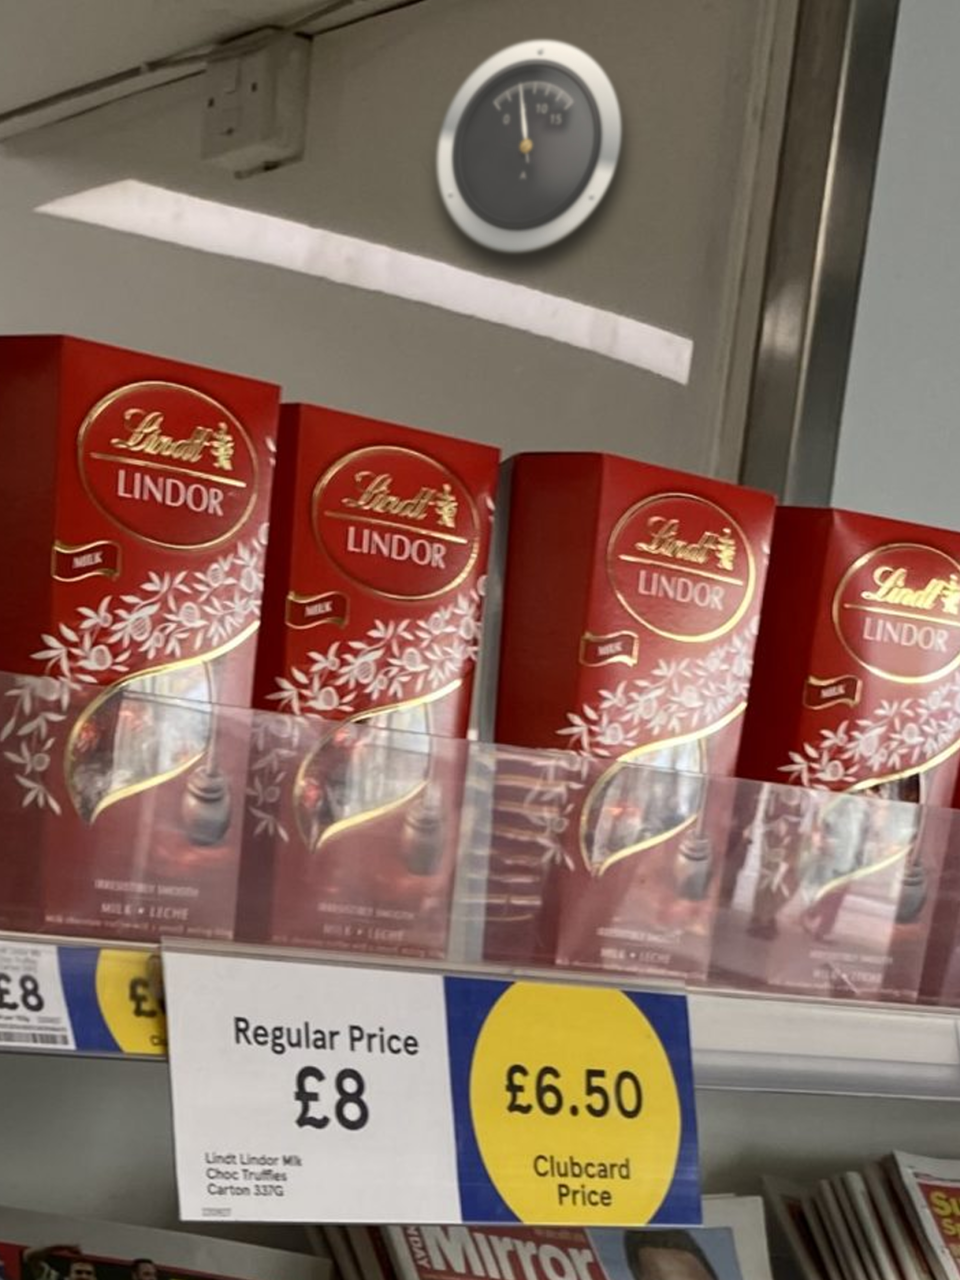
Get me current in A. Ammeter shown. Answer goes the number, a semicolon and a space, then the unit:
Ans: 5; A
